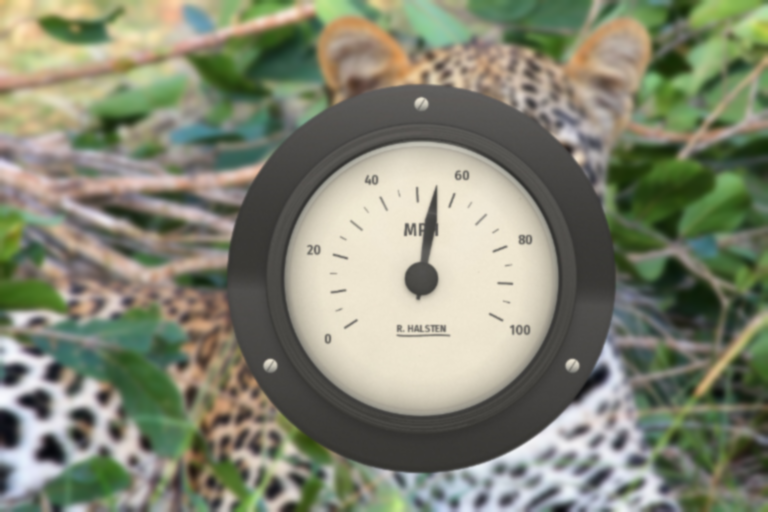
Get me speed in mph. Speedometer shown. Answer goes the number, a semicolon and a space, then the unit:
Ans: 55; mph
